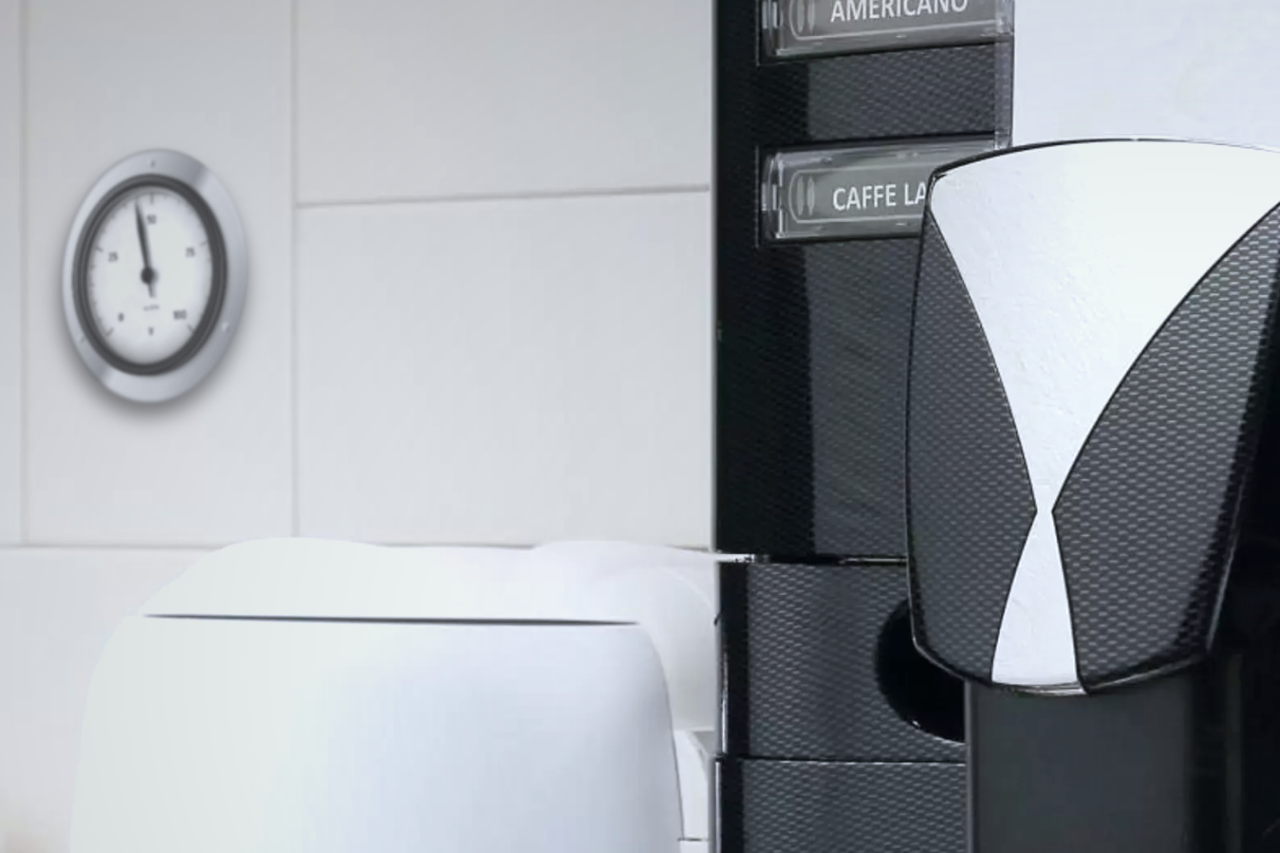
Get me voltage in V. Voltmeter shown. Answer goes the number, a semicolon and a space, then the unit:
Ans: 45; V
